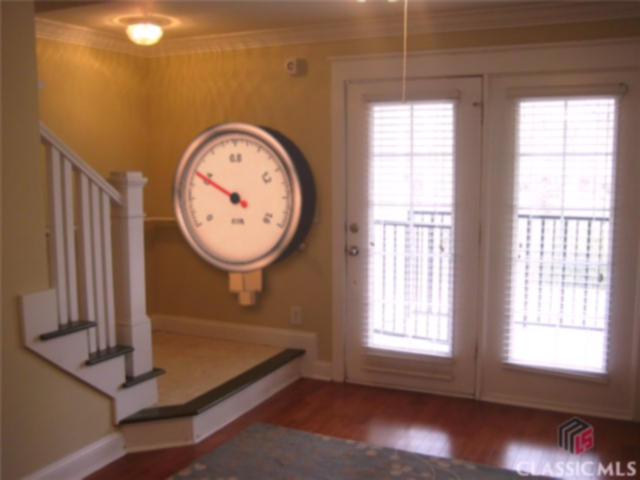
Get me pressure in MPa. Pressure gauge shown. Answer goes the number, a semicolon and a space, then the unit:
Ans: 0.4; MPa
